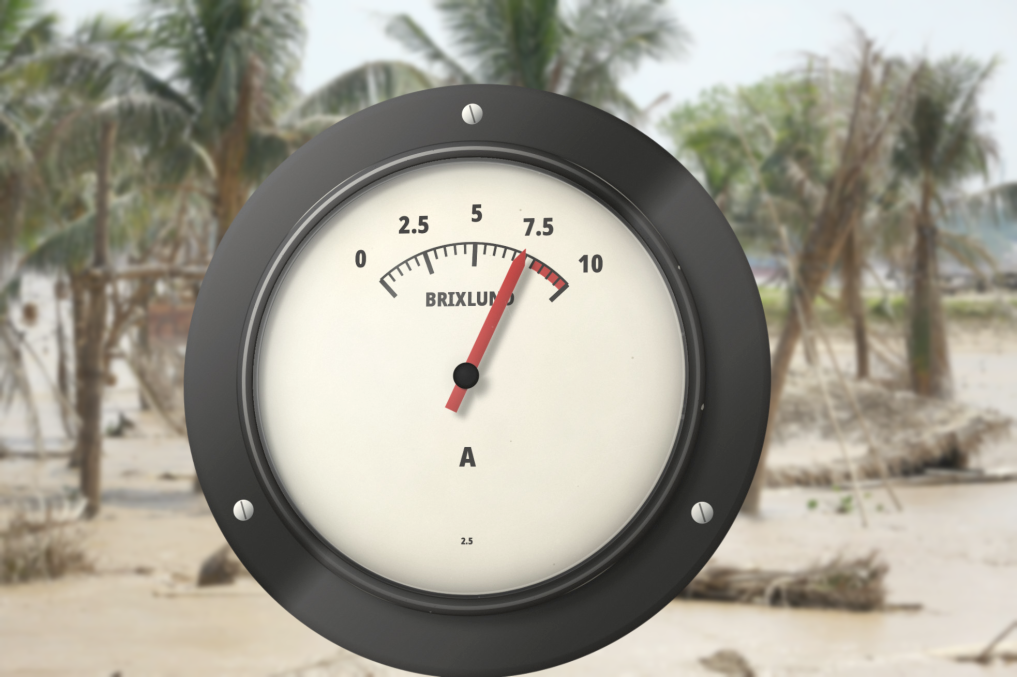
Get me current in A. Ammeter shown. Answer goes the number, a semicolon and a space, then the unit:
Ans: 7.5; A
